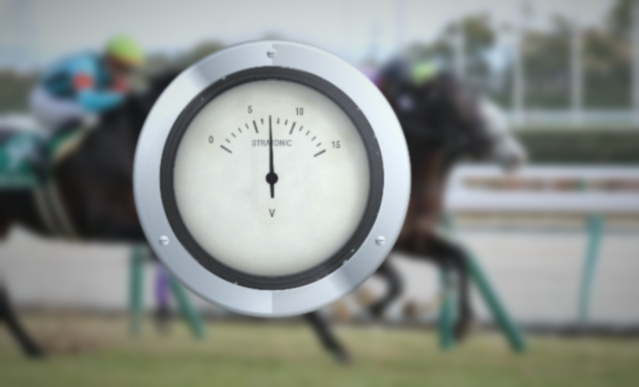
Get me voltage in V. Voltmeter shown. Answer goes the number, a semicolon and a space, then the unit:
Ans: 7; V
